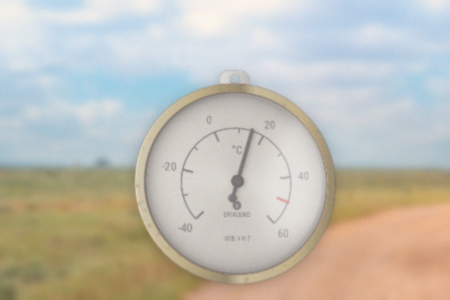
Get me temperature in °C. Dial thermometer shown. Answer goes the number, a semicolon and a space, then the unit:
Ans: 15; °C
